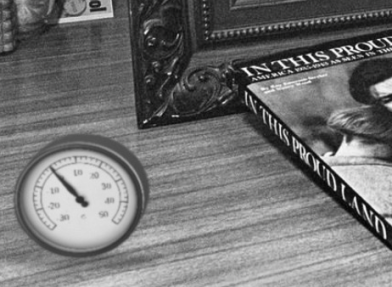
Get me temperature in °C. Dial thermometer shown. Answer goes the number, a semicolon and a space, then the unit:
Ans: 0; °C
